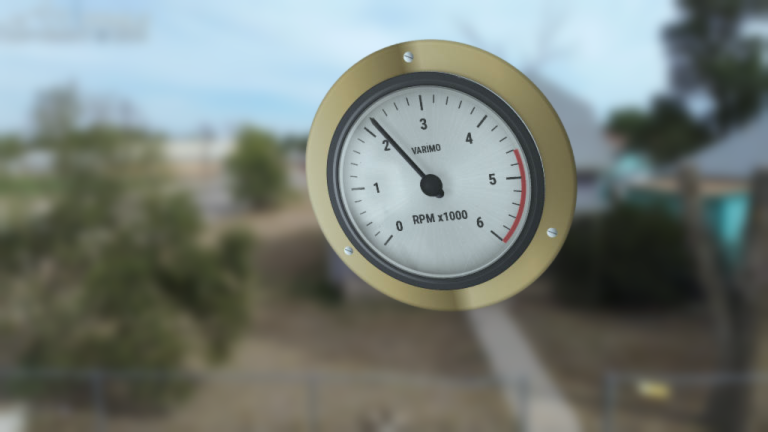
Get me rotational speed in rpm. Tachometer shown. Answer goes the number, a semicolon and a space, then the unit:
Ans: 2200; rpm
